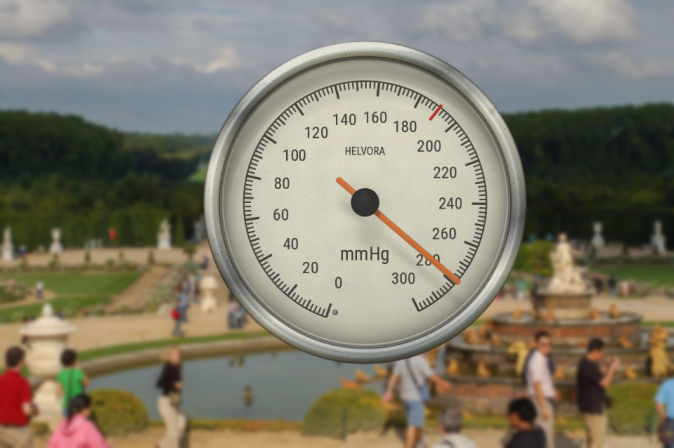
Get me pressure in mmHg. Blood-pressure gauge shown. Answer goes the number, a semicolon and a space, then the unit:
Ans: 278; mmHg
